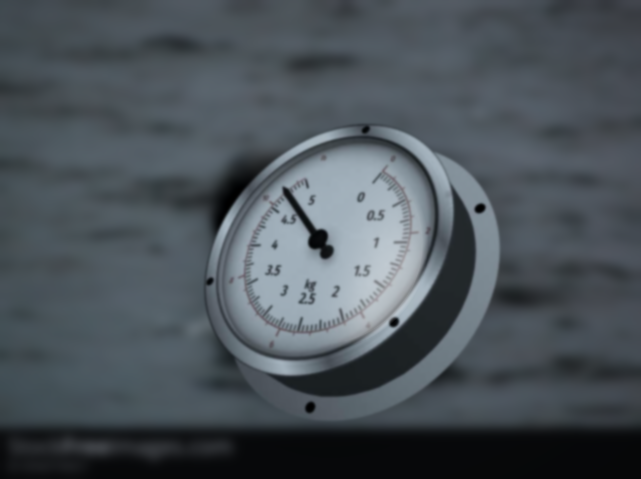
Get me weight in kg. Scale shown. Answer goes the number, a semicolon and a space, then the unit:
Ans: 4.75; kg
